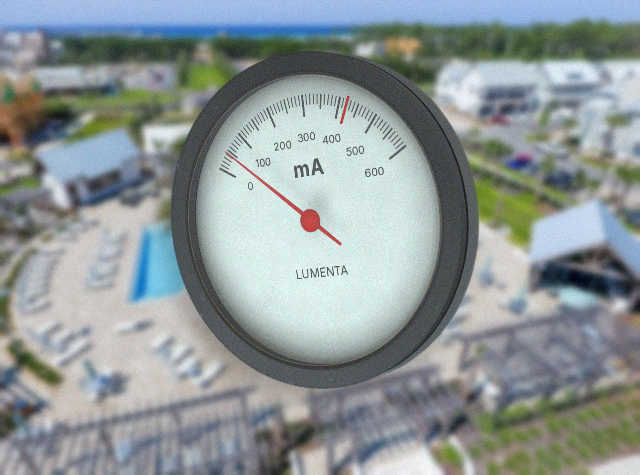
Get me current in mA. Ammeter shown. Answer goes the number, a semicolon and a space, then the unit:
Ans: 50; mA
